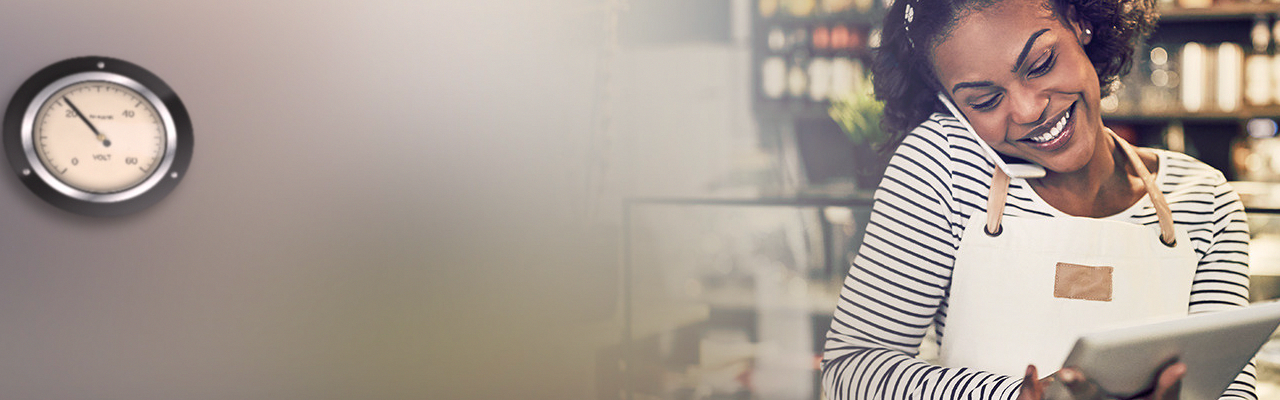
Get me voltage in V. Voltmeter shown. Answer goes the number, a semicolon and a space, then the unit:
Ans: 22; V
